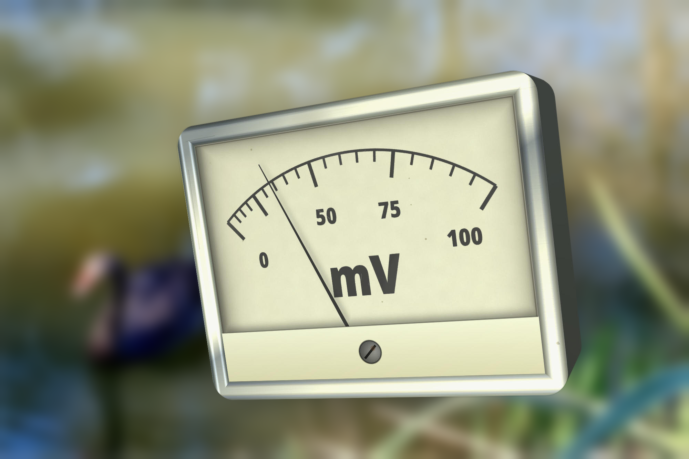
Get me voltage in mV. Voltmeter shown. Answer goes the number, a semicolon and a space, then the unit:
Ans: 35; mV
